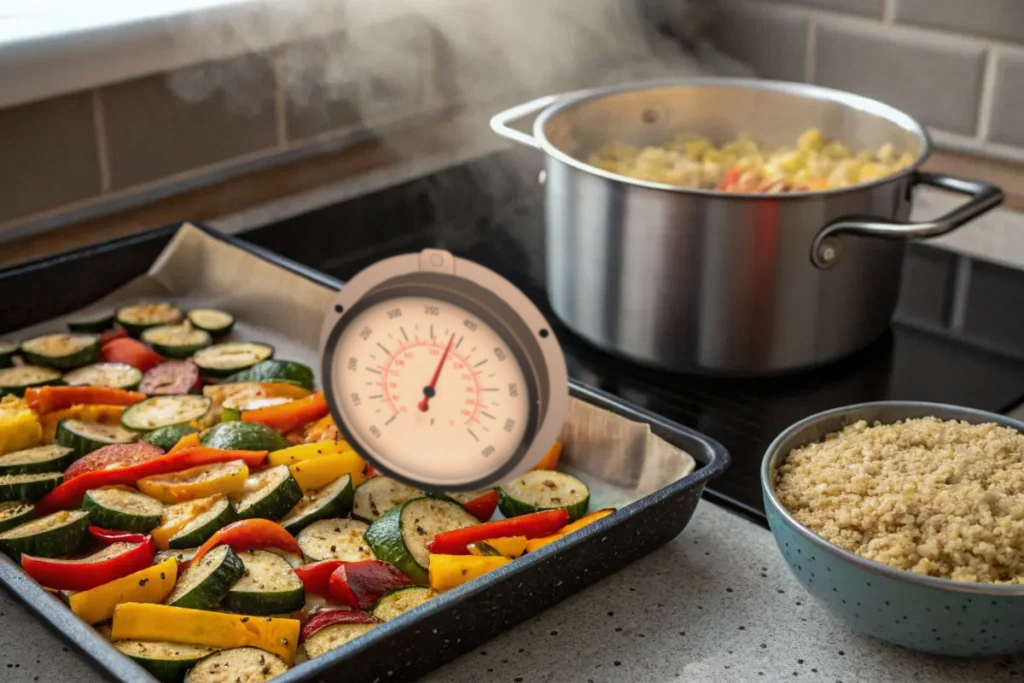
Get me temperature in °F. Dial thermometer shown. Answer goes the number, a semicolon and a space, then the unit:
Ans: 387.5; °F
